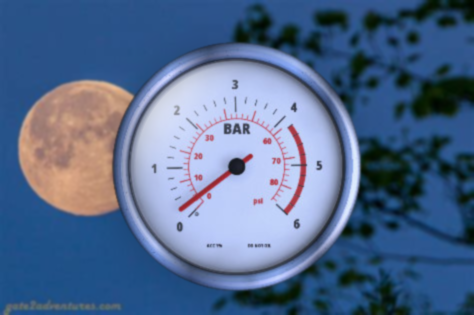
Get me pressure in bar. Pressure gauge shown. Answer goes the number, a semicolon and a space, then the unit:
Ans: 0.2; bar
